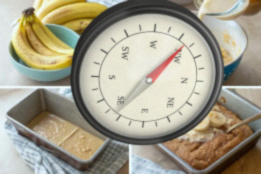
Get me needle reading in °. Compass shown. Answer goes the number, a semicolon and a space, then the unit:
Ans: 307.5; °
